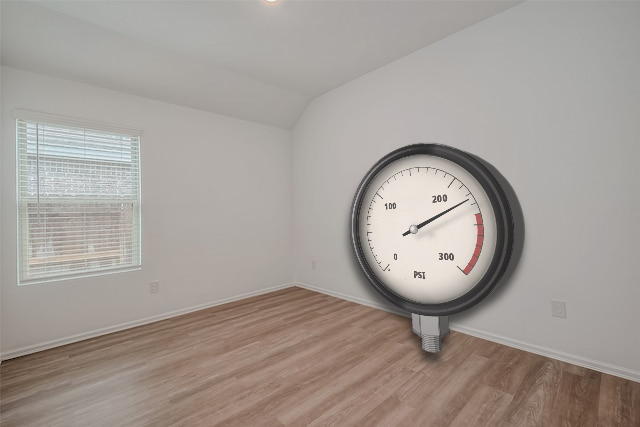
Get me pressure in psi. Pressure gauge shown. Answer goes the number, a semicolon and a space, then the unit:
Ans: 225; psi
